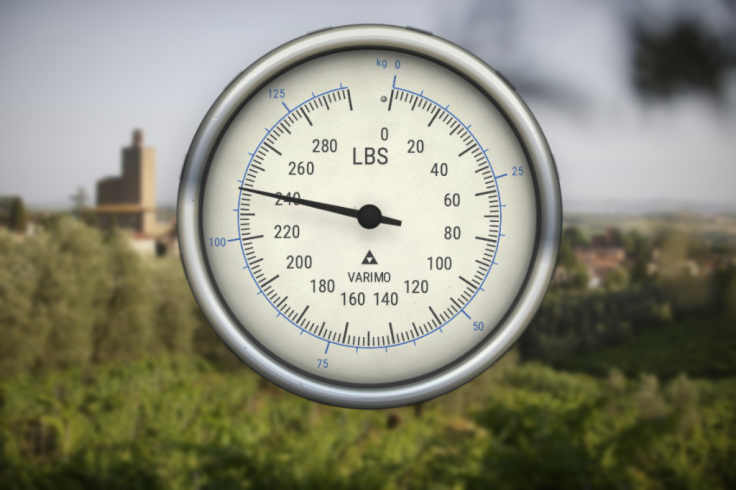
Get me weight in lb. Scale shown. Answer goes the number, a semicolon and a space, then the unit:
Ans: 240; lb
